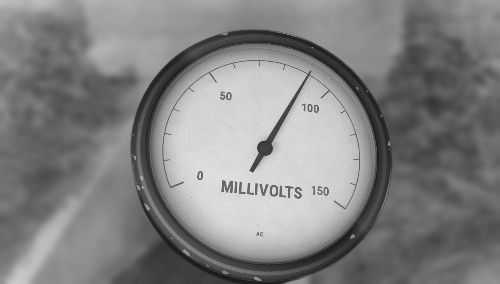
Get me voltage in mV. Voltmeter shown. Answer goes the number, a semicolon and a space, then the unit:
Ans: 90; mV
